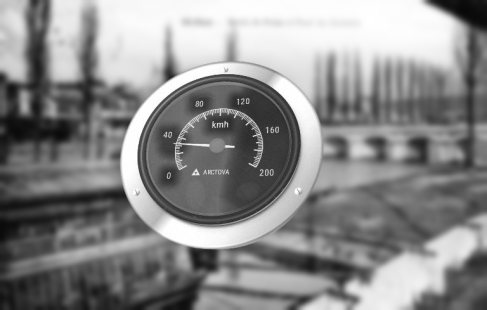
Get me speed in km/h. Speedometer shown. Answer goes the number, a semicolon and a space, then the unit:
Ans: 30; km/h
